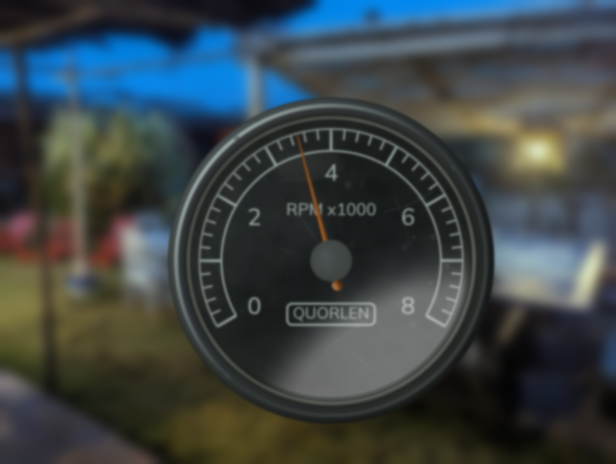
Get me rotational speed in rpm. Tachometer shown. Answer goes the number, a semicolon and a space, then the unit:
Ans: 3500; rpm
